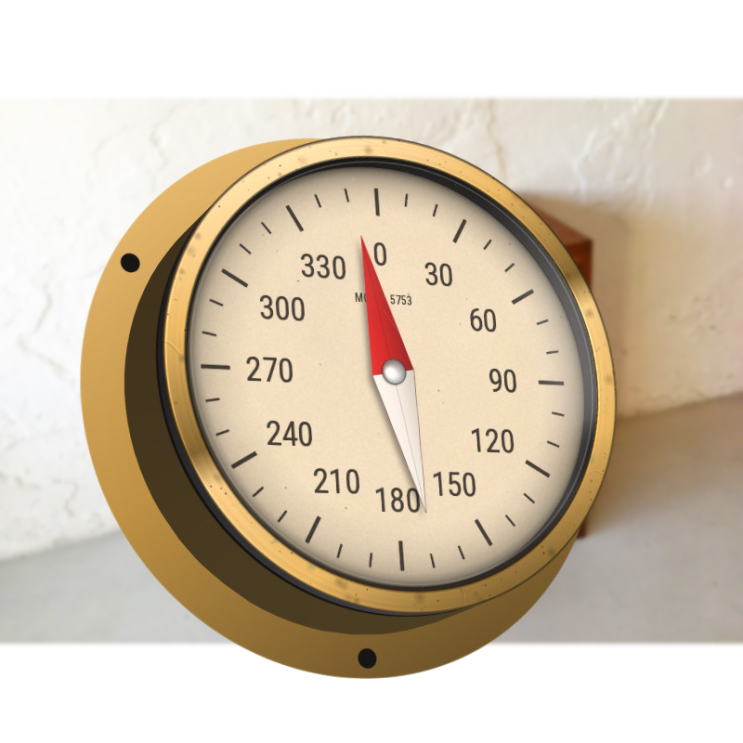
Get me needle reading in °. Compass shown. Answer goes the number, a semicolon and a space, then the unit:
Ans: 350; °
